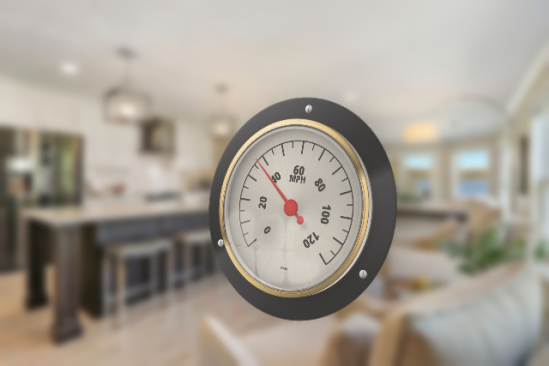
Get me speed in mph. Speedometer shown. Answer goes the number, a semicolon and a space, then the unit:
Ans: 37.5; mph
